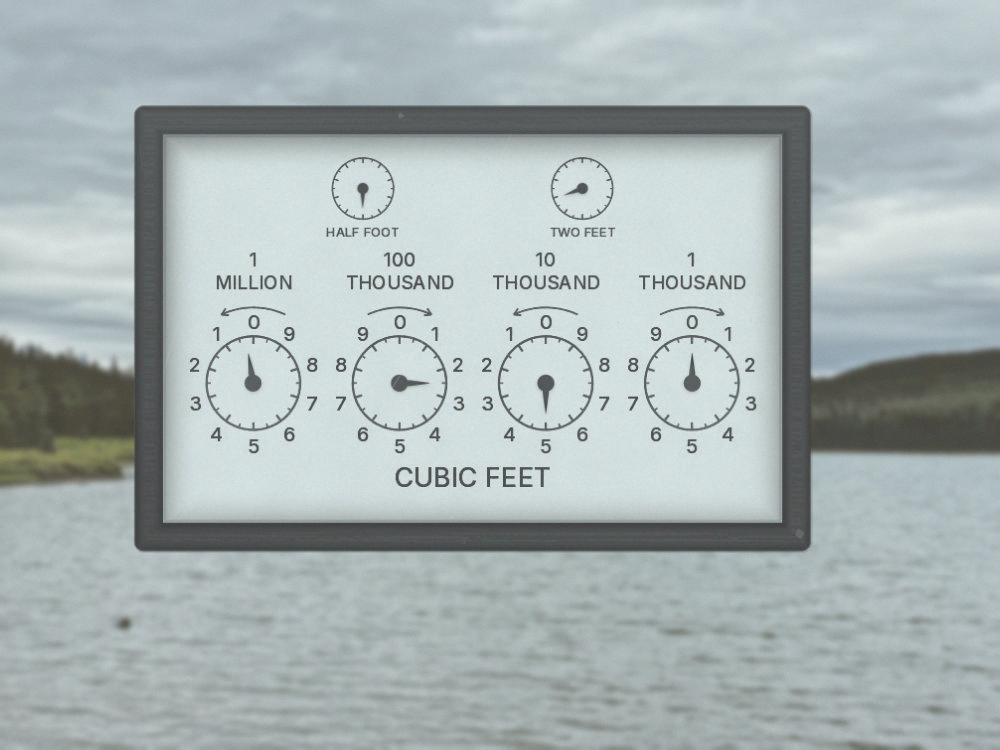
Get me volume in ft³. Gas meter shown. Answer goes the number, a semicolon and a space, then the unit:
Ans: 25000; ft³
